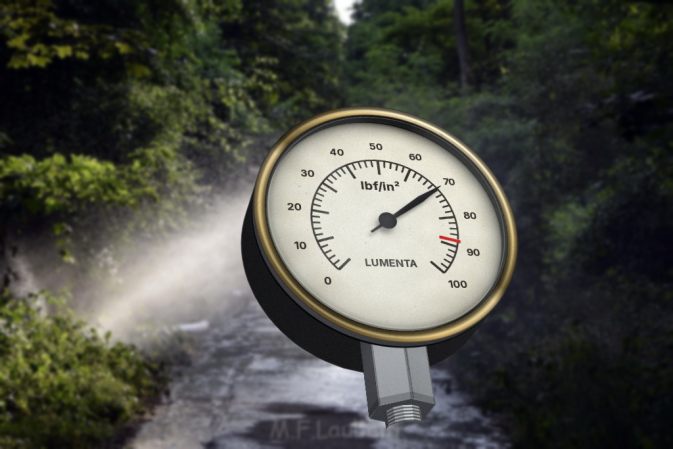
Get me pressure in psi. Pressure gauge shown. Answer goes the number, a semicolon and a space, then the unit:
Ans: 70; psi
